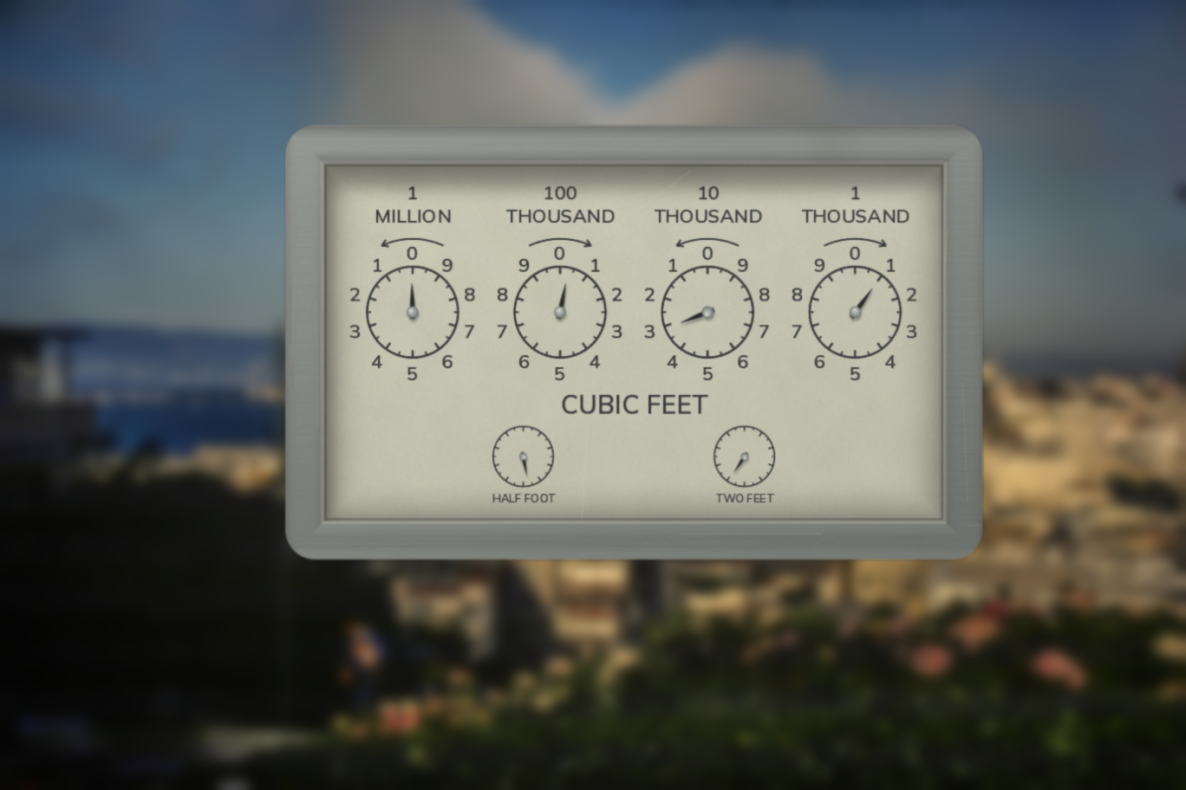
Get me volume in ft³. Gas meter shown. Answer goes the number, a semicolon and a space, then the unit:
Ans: 3100; ft³
